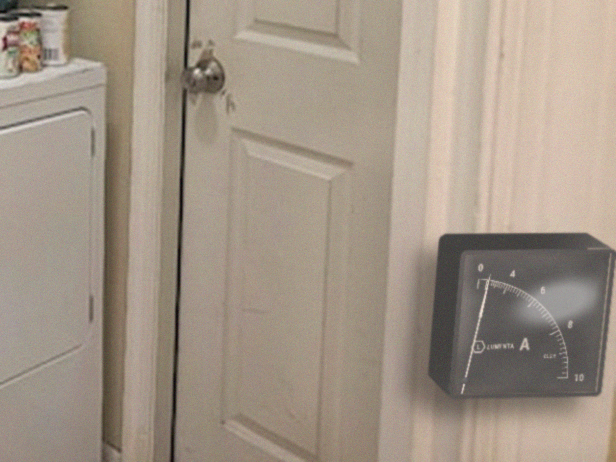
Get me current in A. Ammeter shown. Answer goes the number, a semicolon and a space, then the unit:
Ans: 2; A
